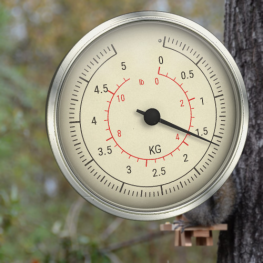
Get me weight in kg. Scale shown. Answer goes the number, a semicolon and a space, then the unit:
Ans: 1.6; kg
